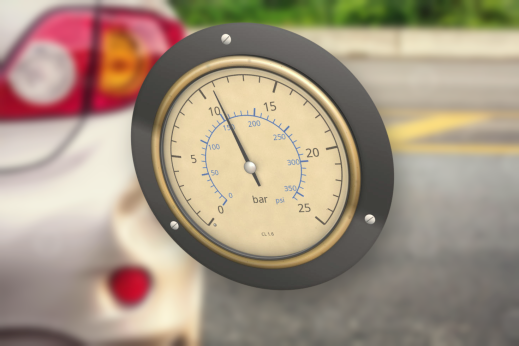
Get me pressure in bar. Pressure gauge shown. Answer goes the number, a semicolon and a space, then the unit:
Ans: 11; bar
